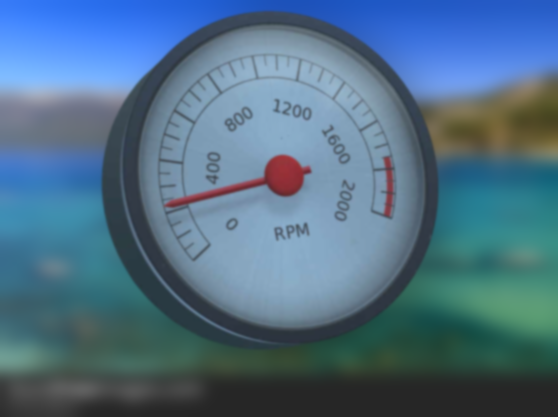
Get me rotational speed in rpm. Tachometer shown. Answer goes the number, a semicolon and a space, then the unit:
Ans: 225; rpm
